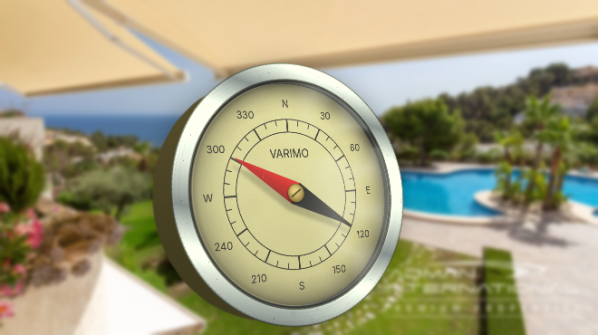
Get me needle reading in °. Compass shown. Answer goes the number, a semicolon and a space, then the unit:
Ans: 300; °
